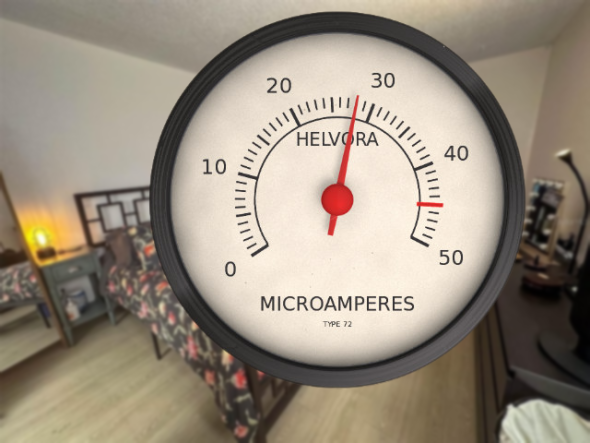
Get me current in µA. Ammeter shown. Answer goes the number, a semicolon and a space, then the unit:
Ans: 28; µA
